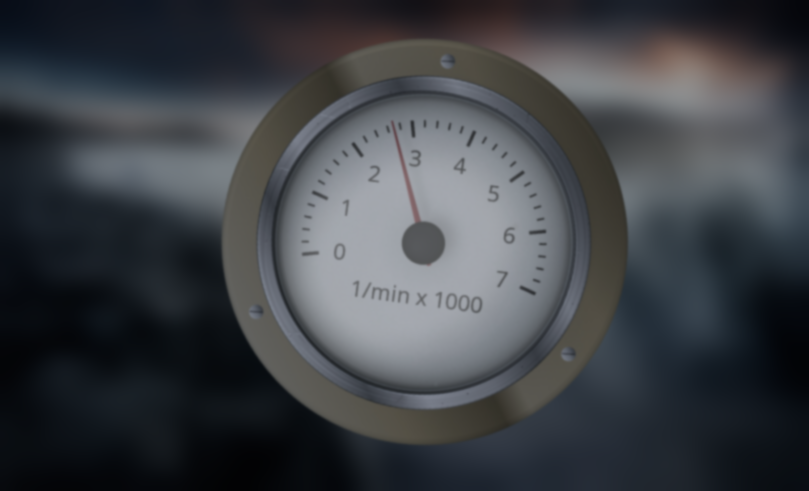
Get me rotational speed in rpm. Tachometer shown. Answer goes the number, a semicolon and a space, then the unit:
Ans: 2700; rpm
